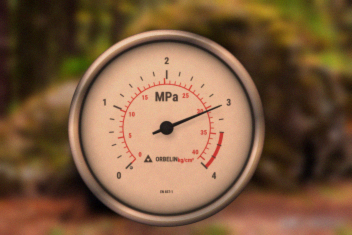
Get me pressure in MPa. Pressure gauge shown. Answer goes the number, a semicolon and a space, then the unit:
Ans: 3; MPa
